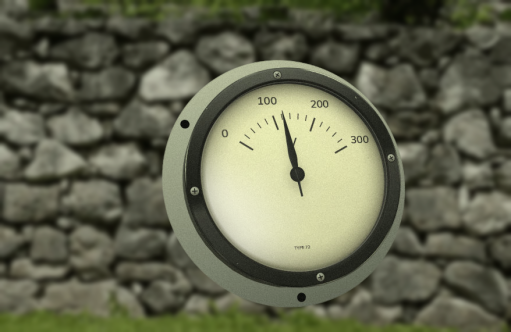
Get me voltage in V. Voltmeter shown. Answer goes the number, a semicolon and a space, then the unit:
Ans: 120; V
